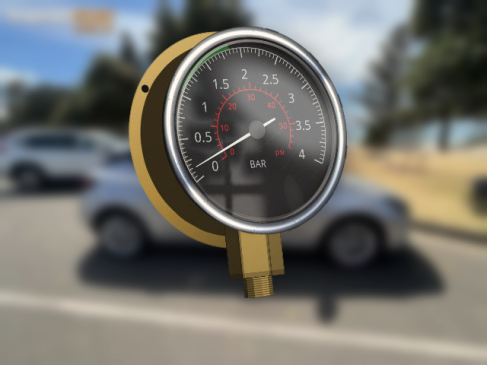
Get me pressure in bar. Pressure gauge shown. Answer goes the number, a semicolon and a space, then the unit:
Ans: 0.15; bar
